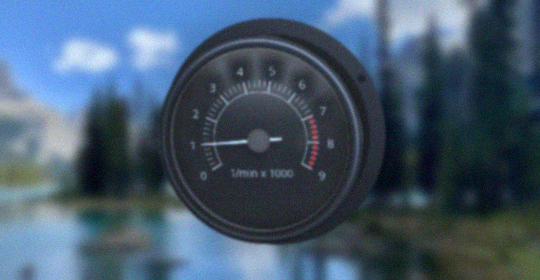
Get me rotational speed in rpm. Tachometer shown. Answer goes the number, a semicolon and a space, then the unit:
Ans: 1000; rpm
